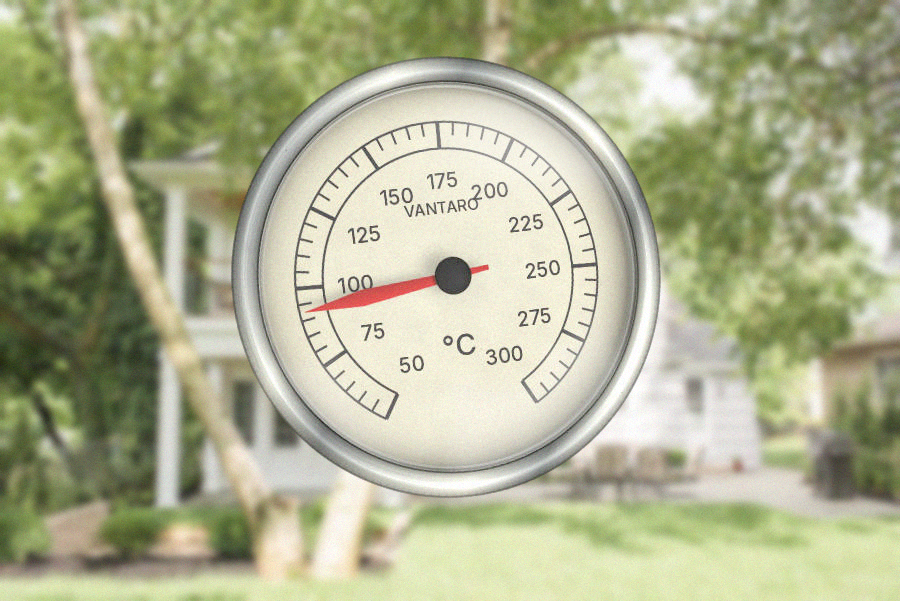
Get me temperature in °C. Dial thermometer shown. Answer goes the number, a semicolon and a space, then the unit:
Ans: 92.5; °C
